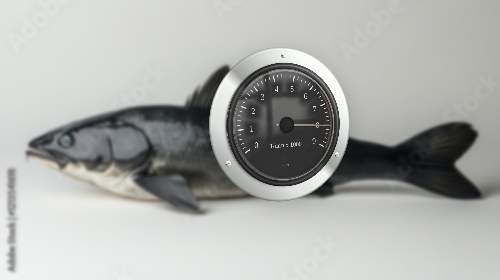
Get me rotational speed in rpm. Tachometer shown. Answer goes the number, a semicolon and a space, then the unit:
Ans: 8000; rpm
